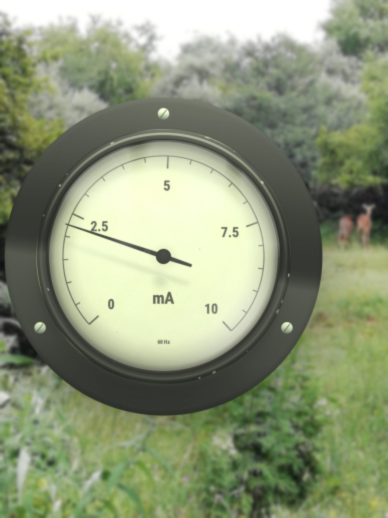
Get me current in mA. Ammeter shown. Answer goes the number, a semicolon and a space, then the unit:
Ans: 2.25; mA
